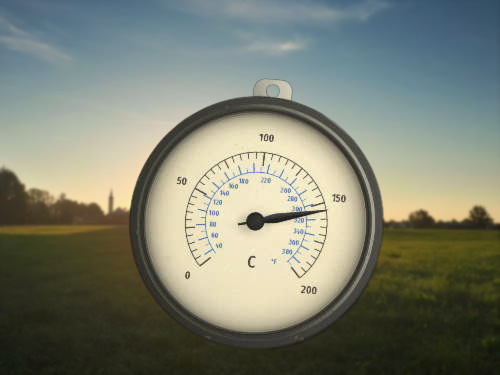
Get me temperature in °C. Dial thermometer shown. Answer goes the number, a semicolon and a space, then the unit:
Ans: 155; °C
